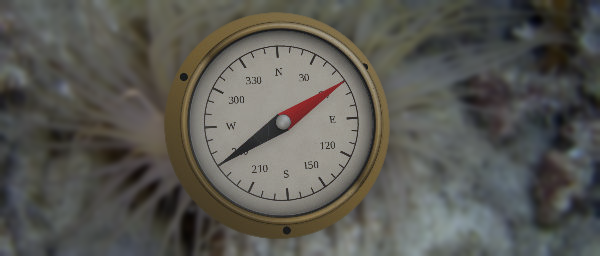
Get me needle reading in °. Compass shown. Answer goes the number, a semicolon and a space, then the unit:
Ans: 60; °
